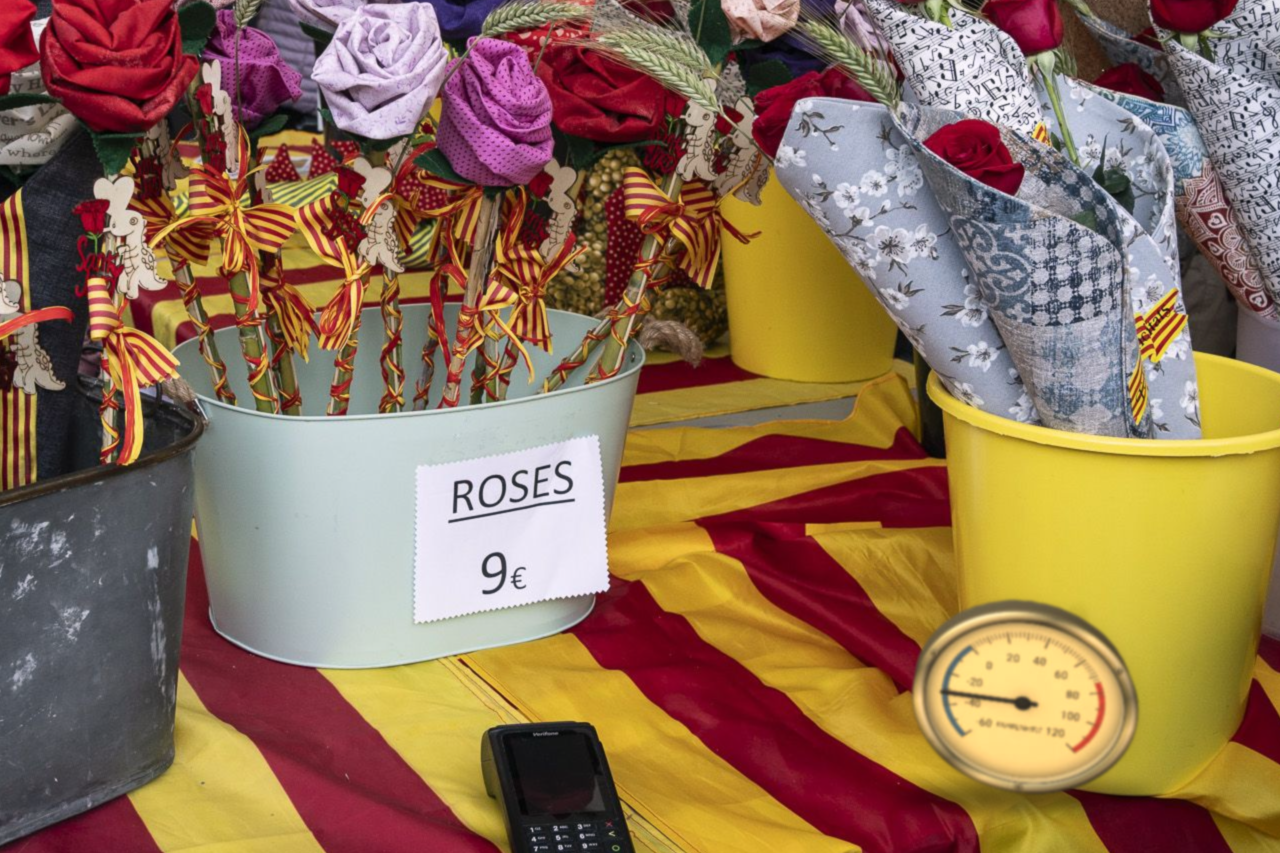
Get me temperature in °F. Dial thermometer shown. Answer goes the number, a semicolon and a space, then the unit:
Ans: -30; °F
